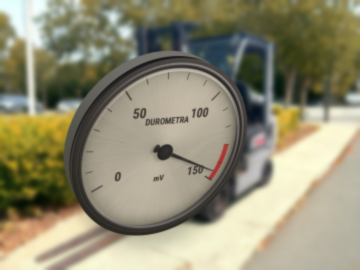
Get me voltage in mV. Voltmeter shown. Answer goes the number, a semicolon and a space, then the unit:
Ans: 145; mV
